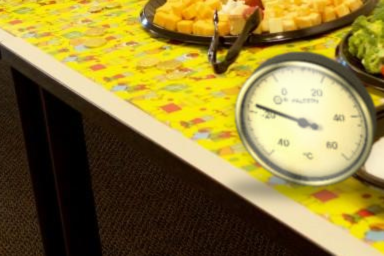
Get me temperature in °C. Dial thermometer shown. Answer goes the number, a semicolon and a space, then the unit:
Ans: -16; °C
